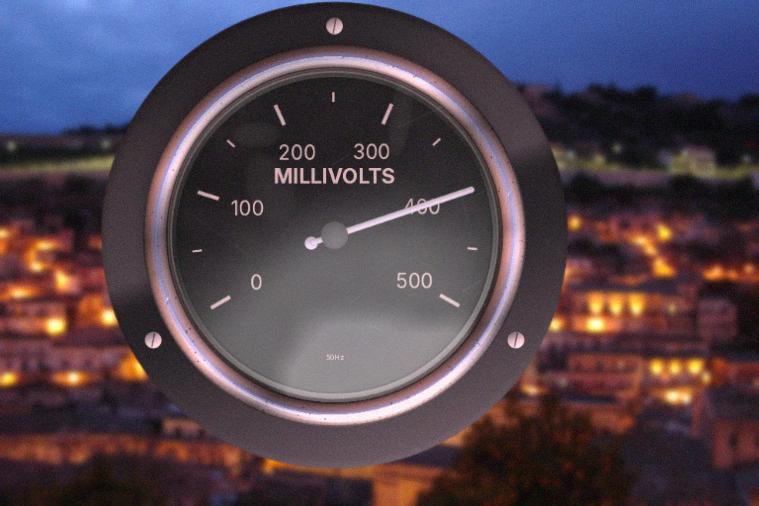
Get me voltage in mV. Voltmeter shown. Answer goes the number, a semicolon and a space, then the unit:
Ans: 400; mV
